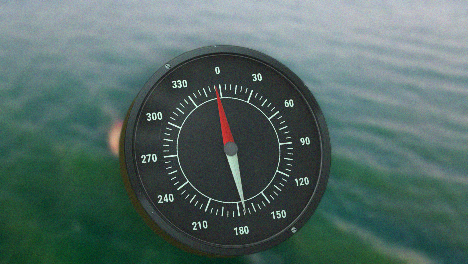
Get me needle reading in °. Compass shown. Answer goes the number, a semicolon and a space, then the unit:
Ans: 355; °
